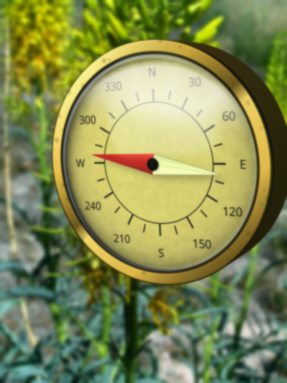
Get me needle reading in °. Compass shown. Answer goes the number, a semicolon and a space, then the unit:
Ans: 277.5; °
